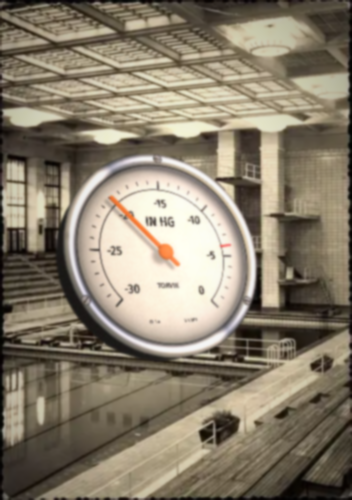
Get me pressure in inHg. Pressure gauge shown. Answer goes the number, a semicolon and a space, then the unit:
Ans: -20; inHg
